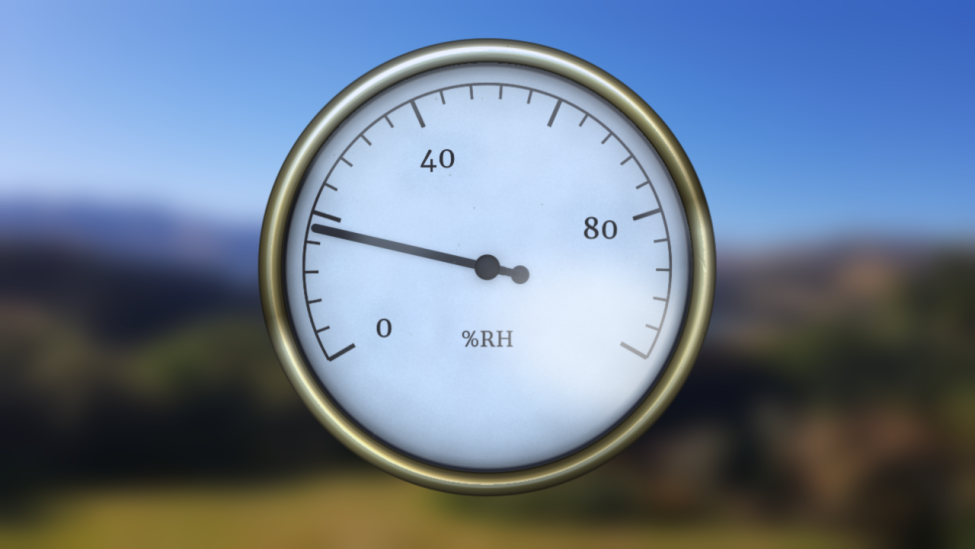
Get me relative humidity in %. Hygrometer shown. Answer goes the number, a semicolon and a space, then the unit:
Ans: 18; %
